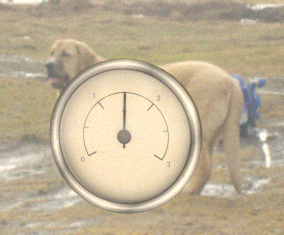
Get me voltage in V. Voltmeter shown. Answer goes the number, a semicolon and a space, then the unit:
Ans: 1.5; V
